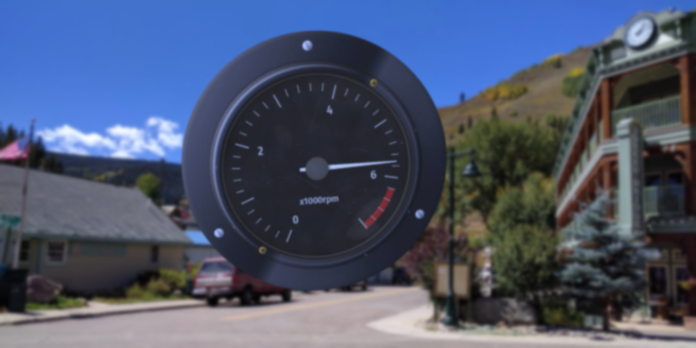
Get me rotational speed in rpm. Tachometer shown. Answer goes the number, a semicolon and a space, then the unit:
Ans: 5700; rpm
